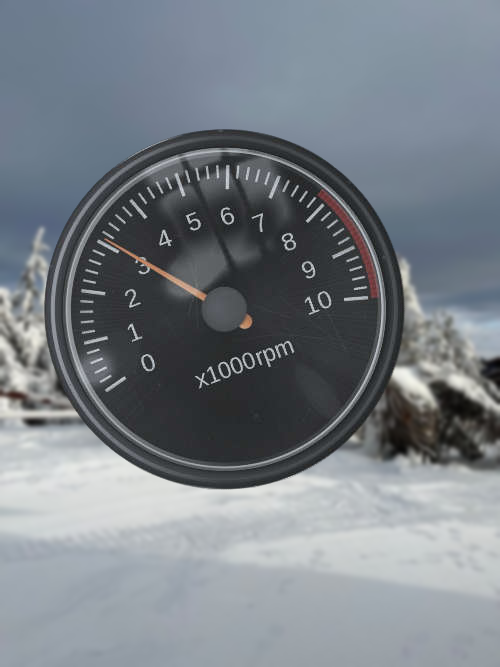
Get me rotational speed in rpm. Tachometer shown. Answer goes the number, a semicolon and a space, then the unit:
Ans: 3100; rpm
